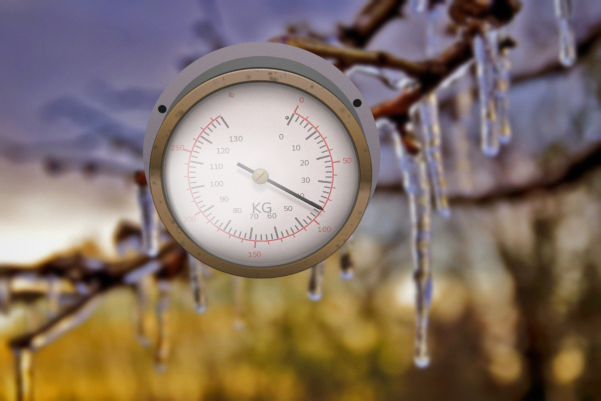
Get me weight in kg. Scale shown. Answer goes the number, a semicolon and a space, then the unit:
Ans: 40; kg
